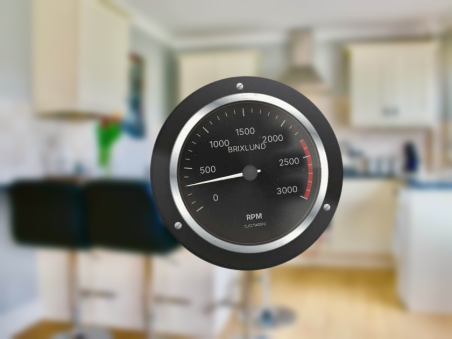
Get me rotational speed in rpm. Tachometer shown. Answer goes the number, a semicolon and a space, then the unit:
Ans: 300; rpm
